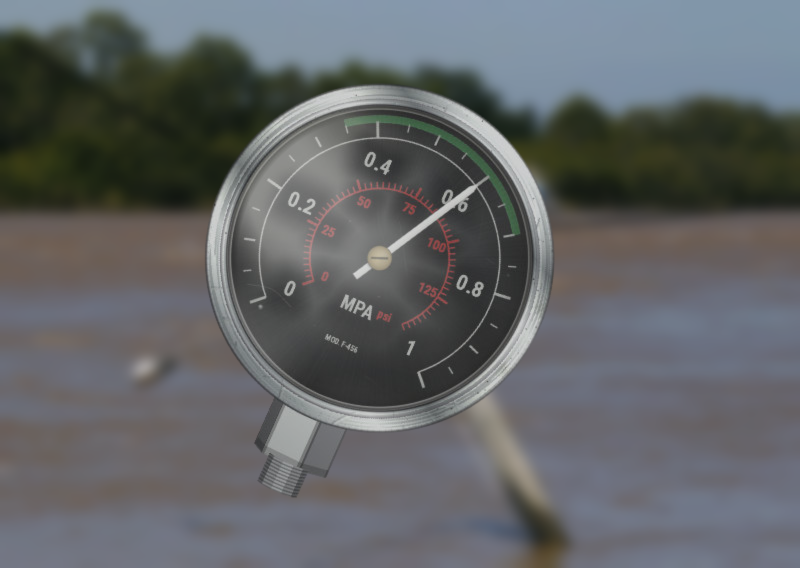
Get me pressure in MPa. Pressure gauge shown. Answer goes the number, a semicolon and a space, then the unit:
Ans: 0.6; MPa
